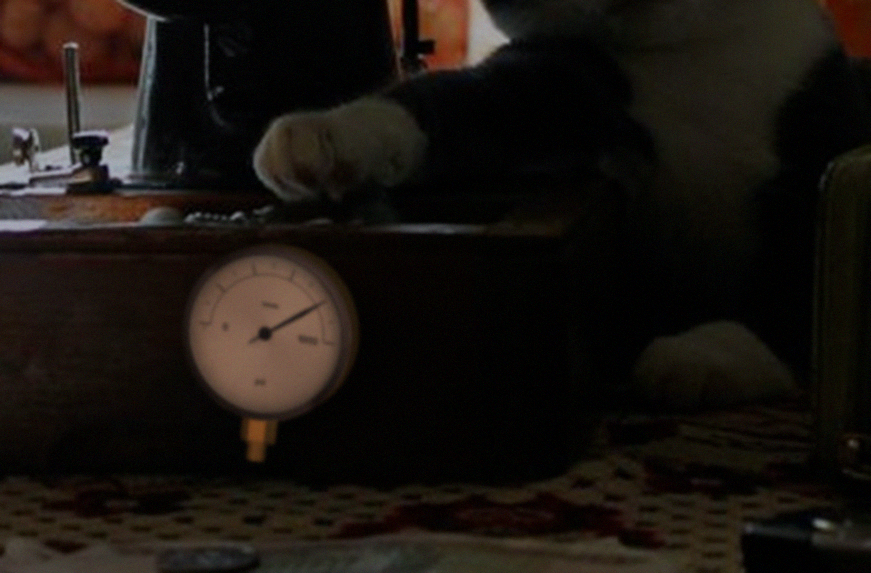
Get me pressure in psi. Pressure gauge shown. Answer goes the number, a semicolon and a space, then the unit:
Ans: 800; psi
